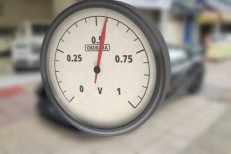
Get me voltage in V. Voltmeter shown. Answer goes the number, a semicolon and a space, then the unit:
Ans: 0.55; V
